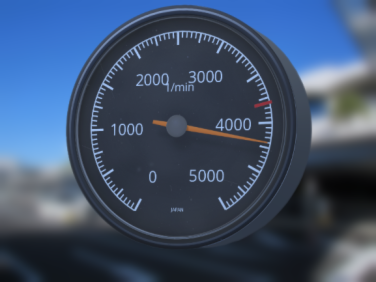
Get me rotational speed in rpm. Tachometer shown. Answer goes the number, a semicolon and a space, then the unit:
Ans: 4200; rpm
